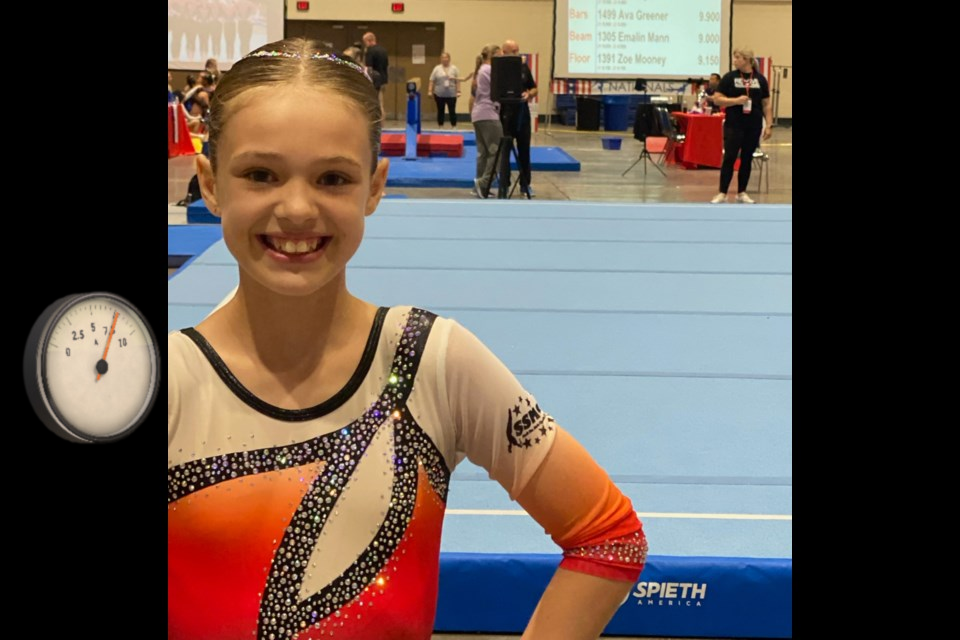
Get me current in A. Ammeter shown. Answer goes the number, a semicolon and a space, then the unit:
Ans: 7.5; A
